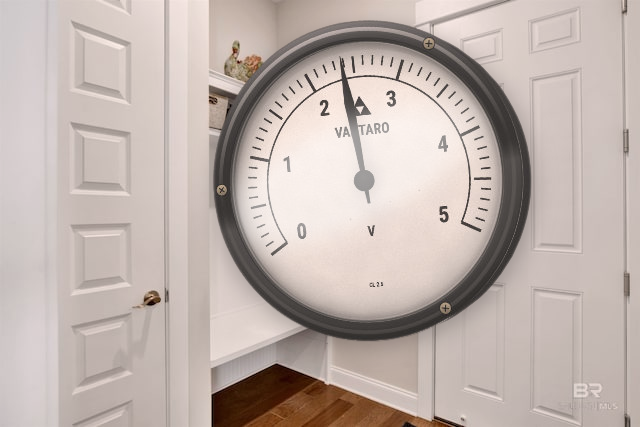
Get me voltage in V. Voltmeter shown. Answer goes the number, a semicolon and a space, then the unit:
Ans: 2.4; V
